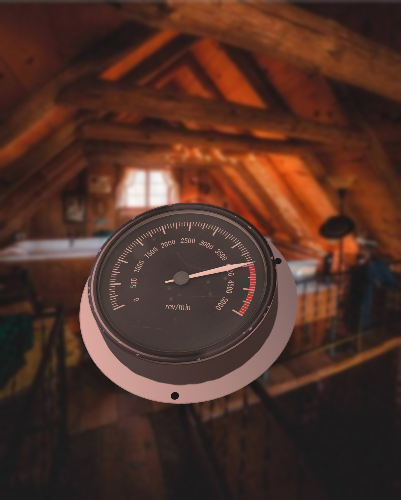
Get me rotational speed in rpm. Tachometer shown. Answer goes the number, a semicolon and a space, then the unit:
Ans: 4000; rpm
